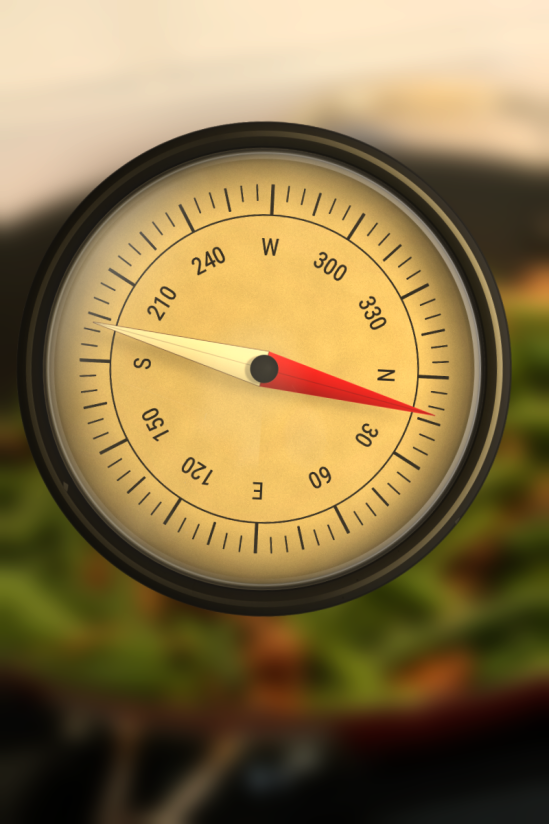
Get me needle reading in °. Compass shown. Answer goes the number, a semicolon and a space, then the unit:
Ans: 12.5; °
